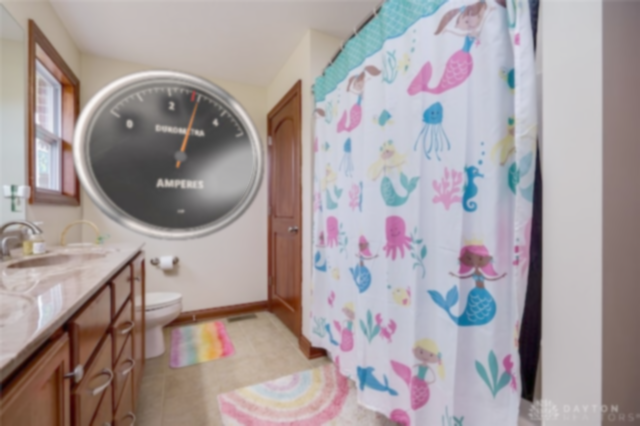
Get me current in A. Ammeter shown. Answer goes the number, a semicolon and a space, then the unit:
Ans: 3; A
